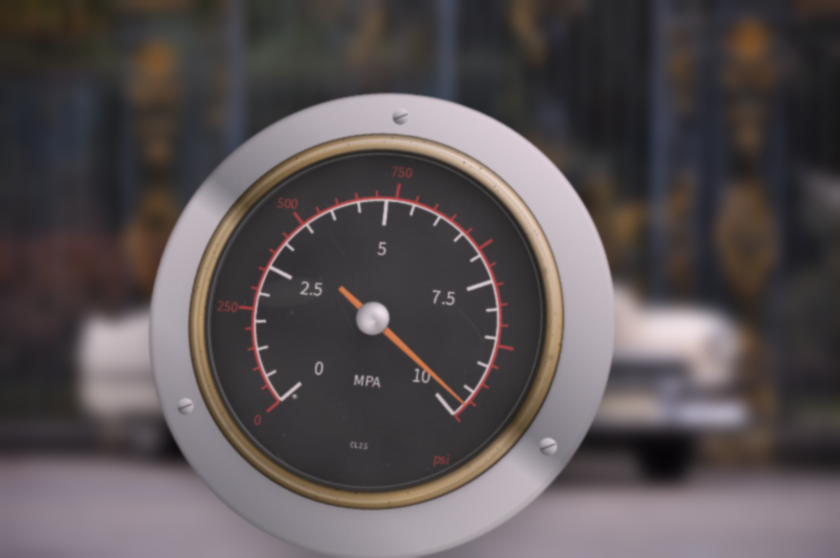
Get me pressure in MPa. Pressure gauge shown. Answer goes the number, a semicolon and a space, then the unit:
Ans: 9.75; MPa
